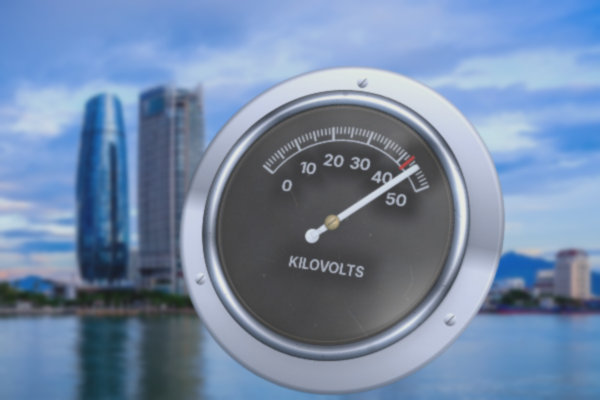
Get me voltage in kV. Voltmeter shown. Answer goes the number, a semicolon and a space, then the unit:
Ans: 45; kV
